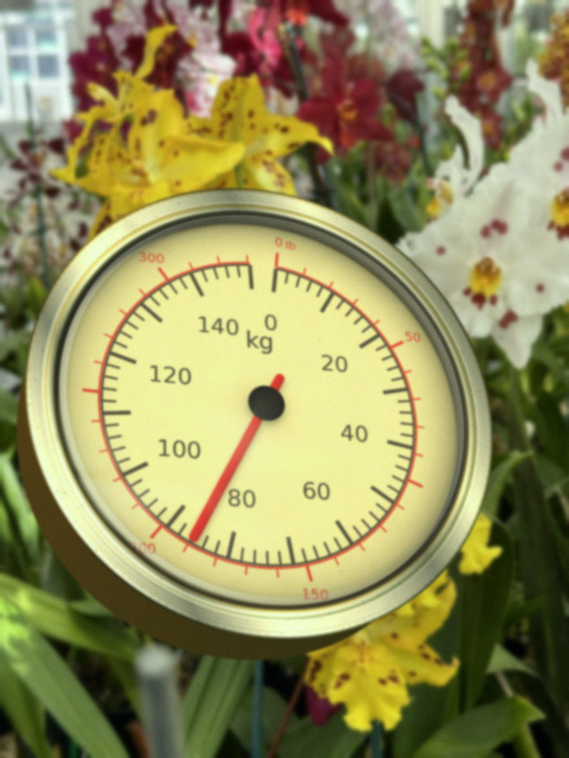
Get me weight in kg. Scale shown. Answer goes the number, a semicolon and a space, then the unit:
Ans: 86; kg
